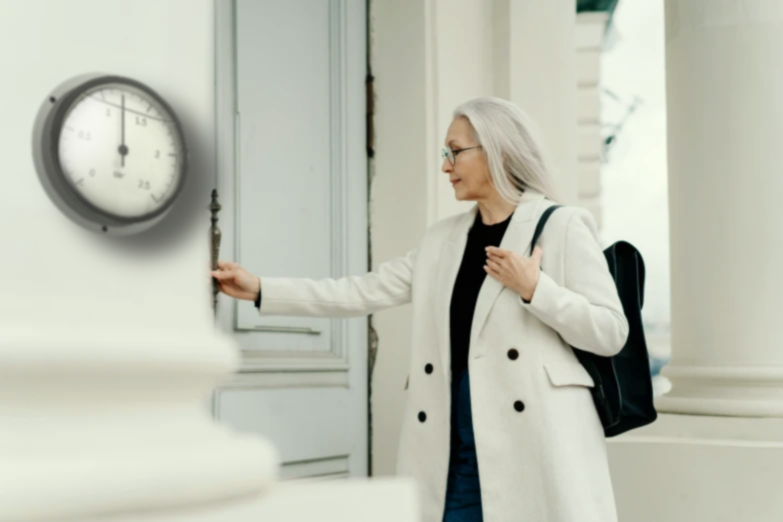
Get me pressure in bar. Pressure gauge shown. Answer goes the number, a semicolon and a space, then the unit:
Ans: 1.2; bar
